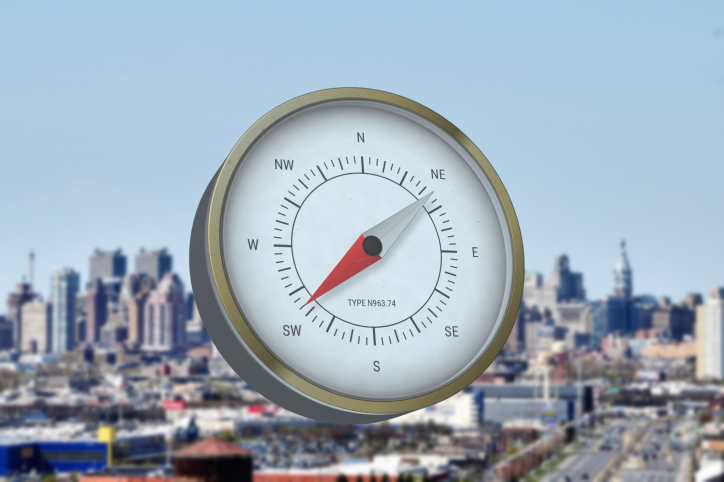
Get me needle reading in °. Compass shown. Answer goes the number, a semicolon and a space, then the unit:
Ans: 230; °
